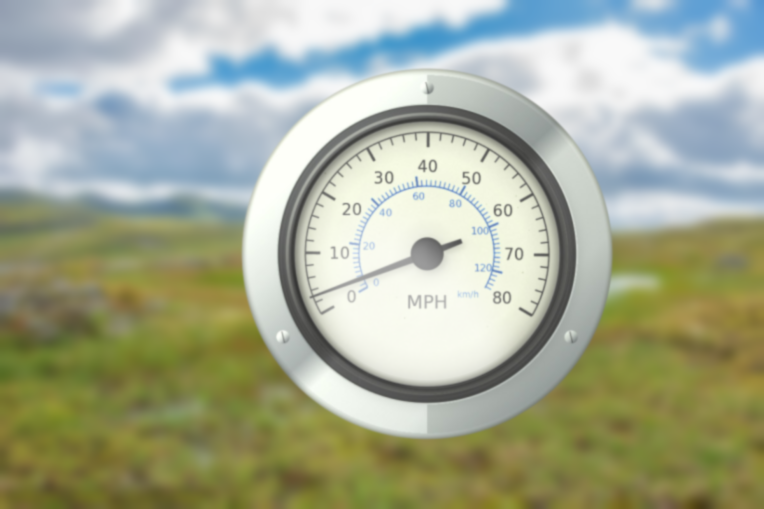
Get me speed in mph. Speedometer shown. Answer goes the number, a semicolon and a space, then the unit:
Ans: 3; mph
